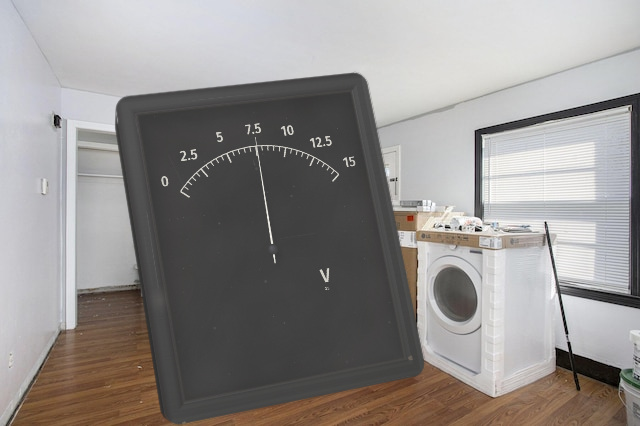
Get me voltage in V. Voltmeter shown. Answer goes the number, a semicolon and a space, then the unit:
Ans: 7.5; V
